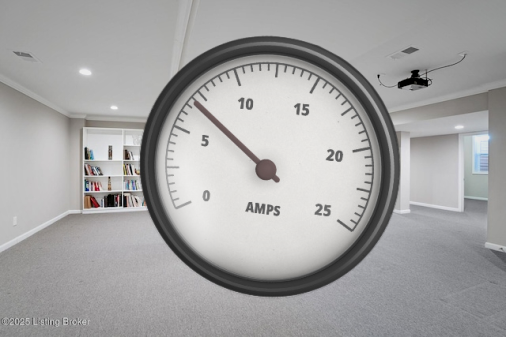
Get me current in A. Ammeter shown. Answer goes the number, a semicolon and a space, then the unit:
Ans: 7; A
